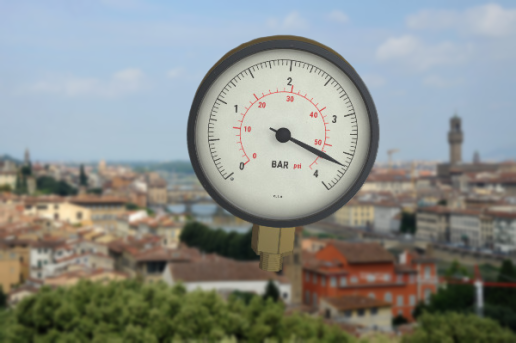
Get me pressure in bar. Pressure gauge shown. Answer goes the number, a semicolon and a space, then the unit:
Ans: 3.65; bar
